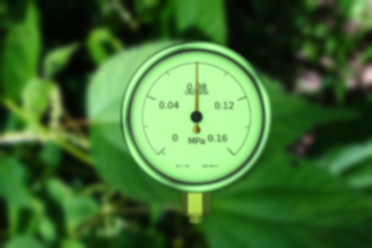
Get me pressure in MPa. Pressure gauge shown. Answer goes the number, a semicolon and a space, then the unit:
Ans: 0.08; MPa
